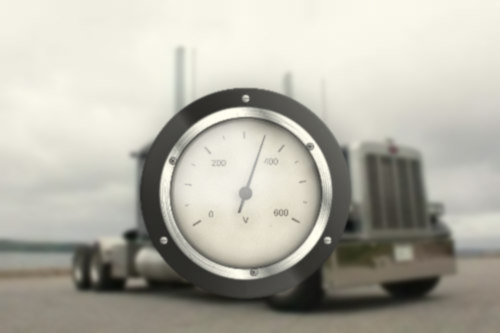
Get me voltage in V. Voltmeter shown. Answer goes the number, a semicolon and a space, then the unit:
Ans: 350; V
